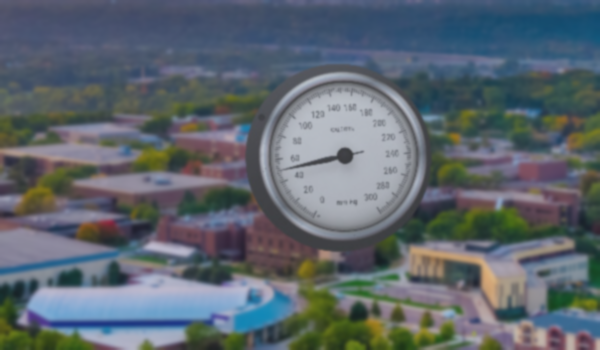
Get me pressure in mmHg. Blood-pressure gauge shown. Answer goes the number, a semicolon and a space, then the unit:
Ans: 50; mmHg
